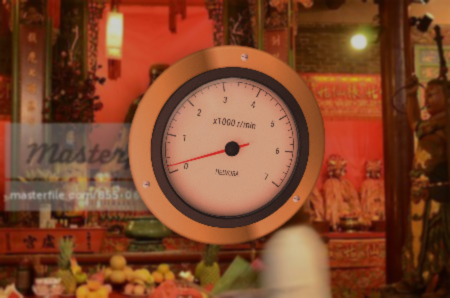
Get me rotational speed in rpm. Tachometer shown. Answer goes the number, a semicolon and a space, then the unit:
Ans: 200; rpm
